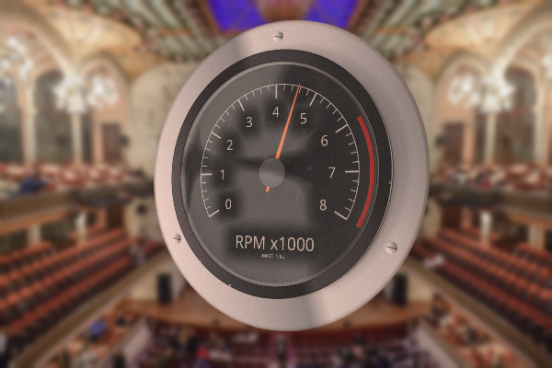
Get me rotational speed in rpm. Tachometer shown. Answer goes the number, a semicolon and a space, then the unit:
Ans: 4600; rpm
